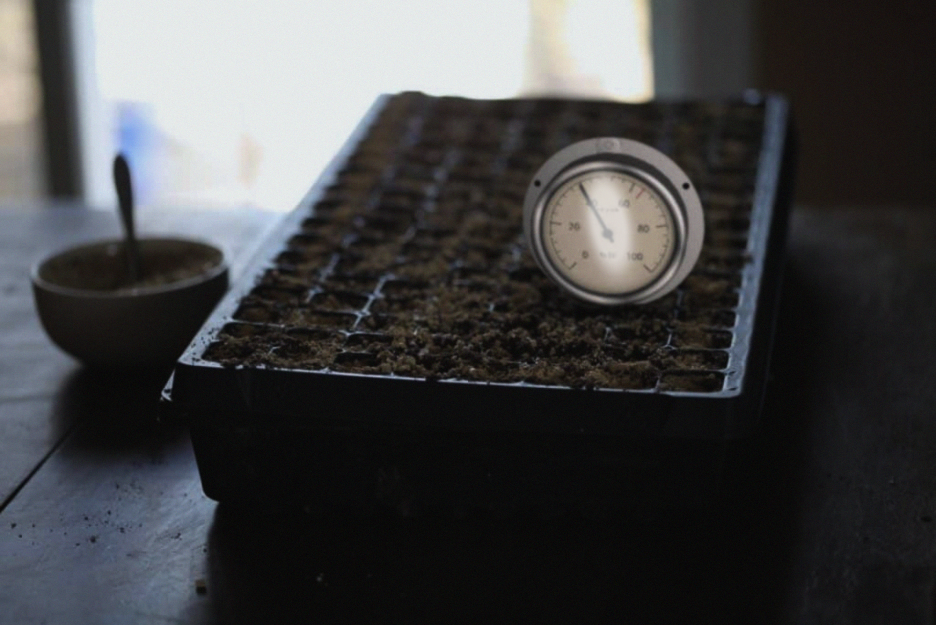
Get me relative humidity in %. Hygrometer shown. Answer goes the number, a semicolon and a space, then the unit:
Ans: 40; %
